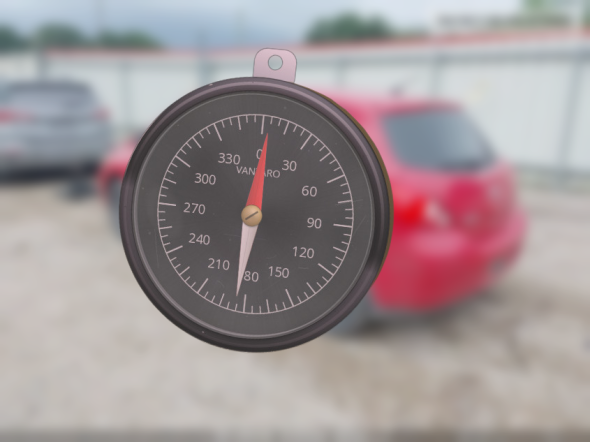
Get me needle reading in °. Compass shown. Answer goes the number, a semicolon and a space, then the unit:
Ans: 5; °
